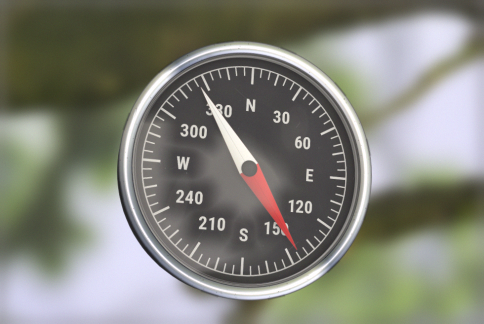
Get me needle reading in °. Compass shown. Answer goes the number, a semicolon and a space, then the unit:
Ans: 145; °
